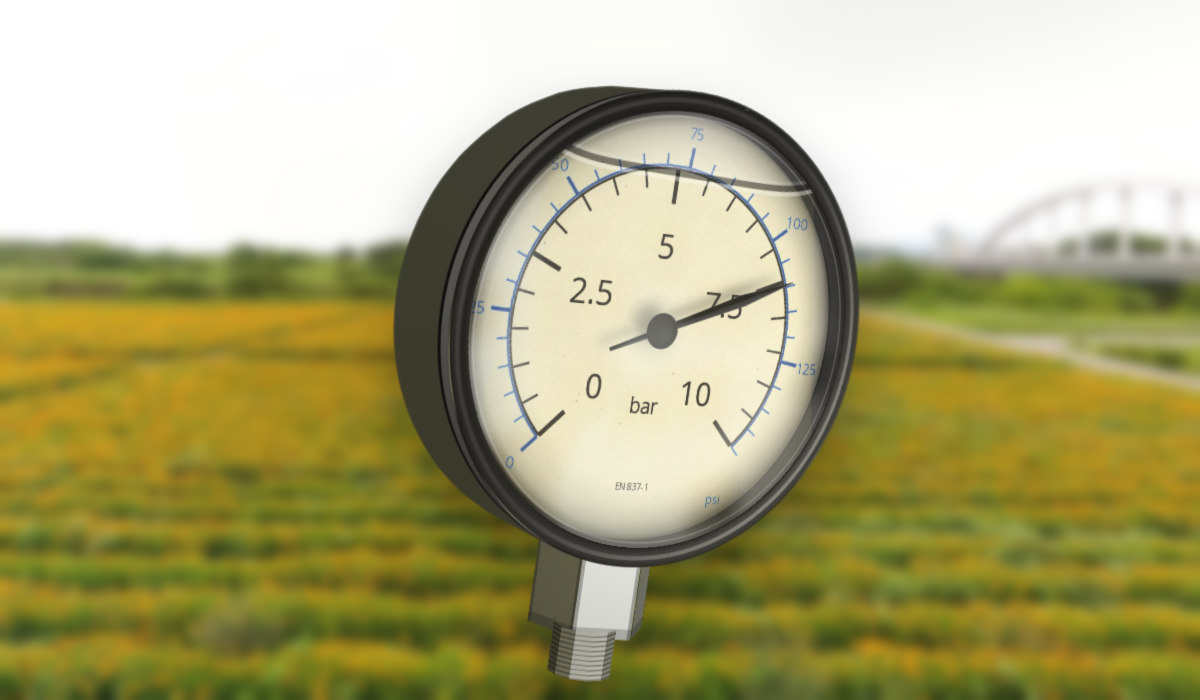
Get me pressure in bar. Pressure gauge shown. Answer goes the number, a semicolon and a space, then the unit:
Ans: 7.5; bar
